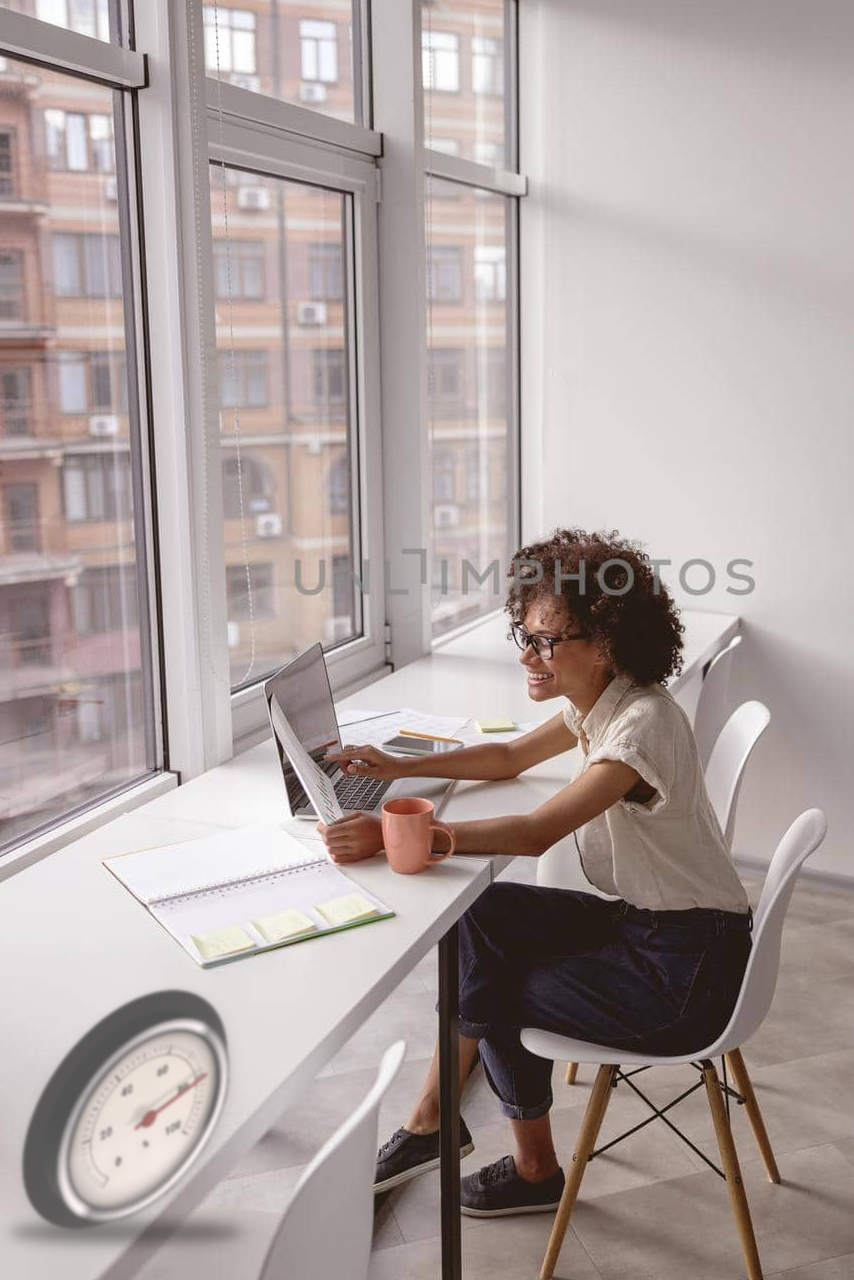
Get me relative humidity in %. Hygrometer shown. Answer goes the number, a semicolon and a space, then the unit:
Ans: 80; %
